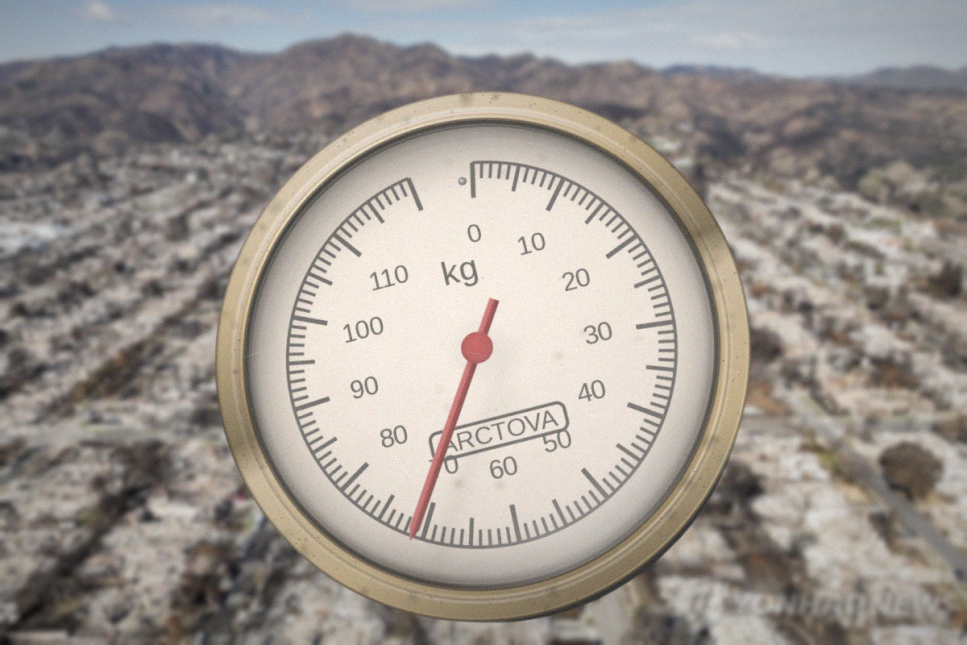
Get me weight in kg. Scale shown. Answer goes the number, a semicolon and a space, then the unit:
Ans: 71; kg
